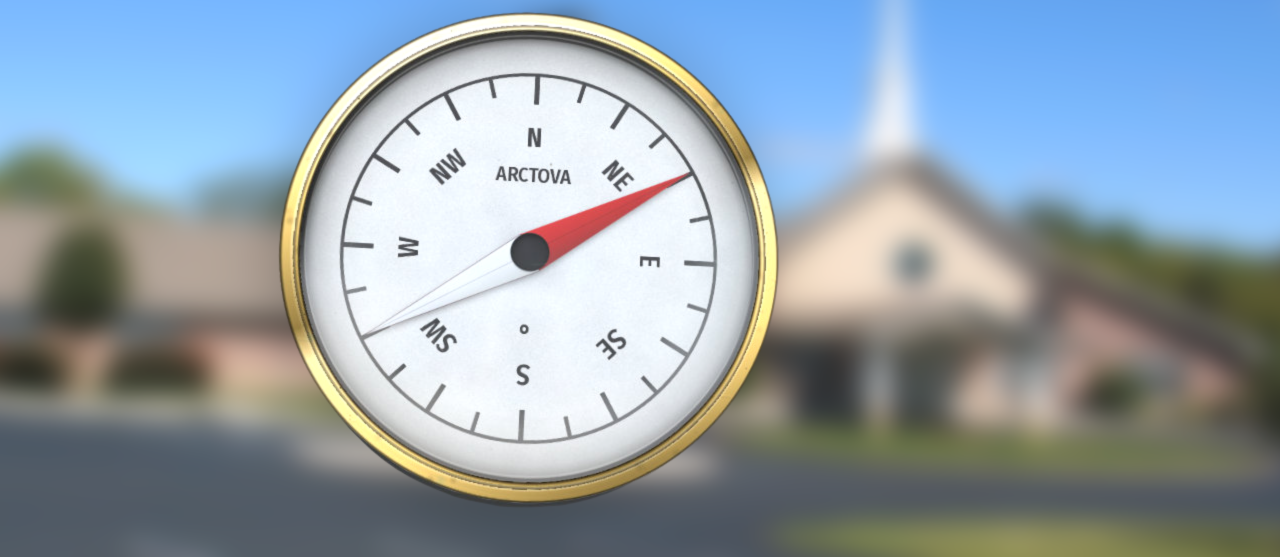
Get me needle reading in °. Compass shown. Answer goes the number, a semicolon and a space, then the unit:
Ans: 60; °
